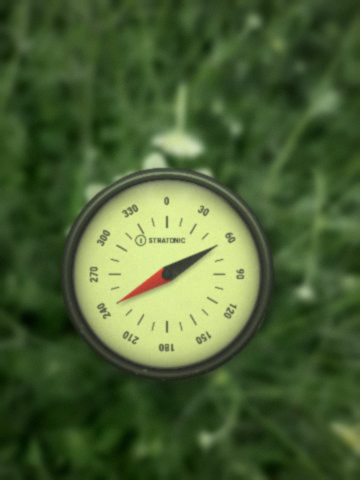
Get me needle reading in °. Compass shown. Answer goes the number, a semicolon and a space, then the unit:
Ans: 240; °
